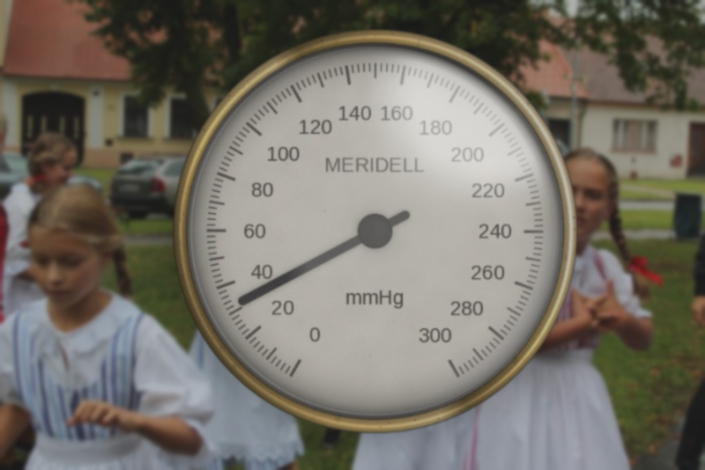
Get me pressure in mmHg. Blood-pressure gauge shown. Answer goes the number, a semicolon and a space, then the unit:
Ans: 32; mmHg
